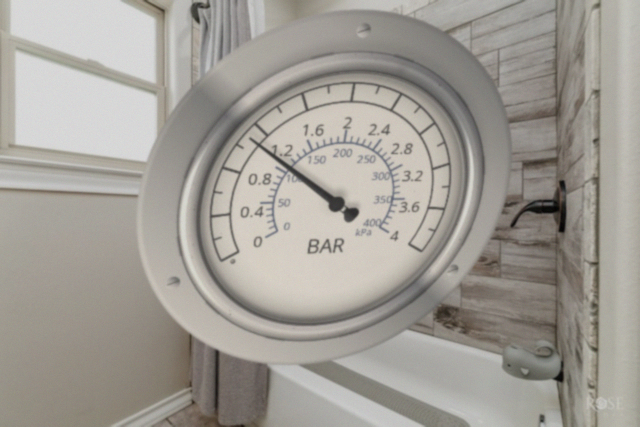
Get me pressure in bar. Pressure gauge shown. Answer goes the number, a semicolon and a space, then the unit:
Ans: 1.1; bar
